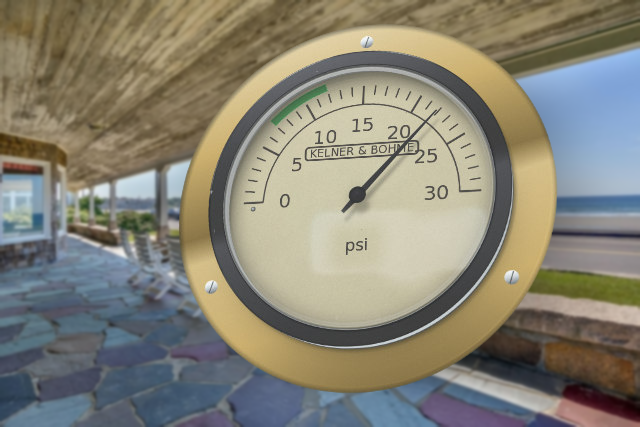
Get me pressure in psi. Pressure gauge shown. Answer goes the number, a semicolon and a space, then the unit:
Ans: 22; psi
